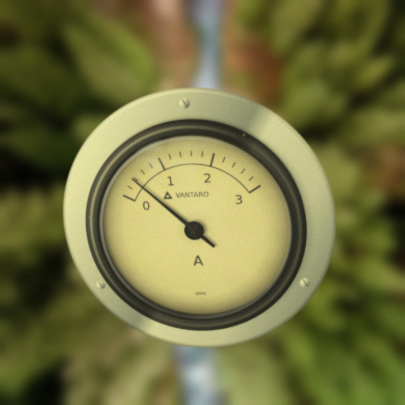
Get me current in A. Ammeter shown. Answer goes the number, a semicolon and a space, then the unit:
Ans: 0.4; A
